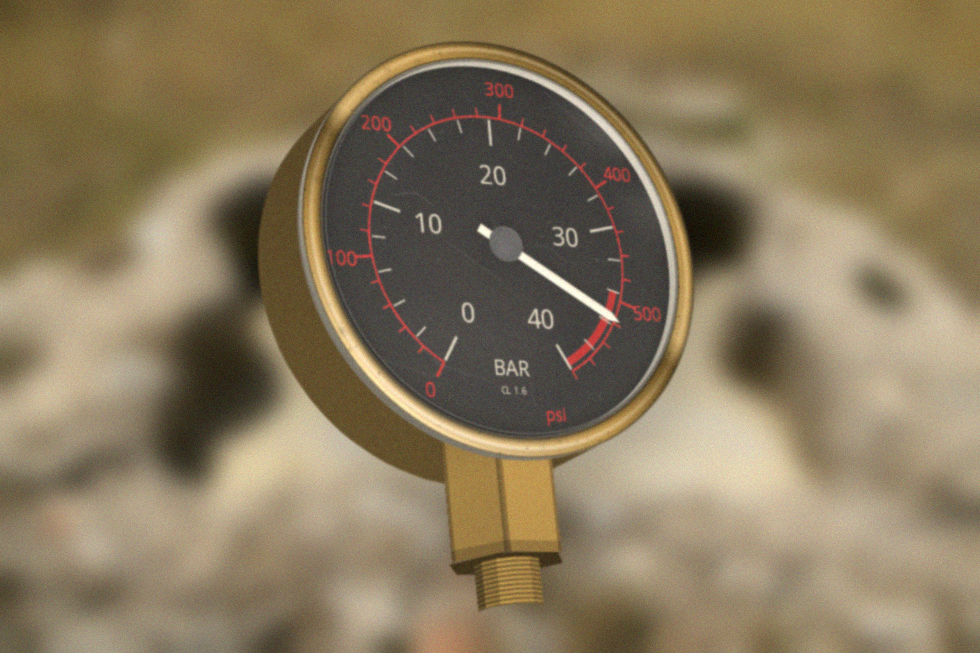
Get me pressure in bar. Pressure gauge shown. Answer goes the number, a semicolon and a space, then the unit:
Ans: 36; bar
